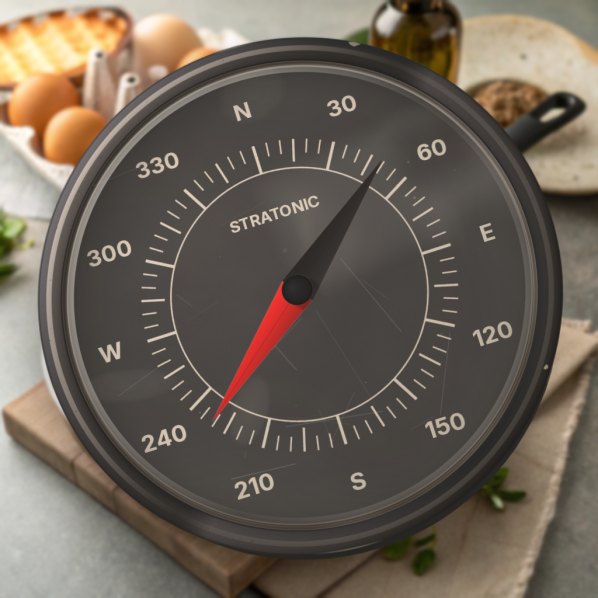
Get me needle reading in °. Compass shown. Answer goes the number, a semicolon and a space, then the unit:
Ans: 230; °
